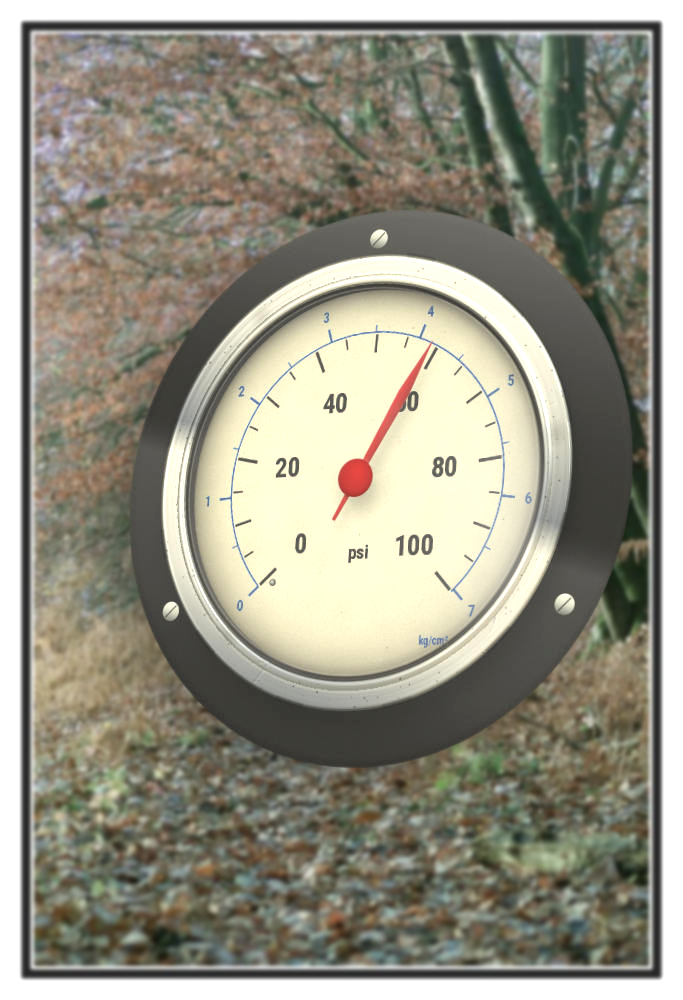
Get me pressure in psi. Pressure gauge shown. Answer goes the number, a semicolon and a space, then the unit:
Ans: 60; psi
